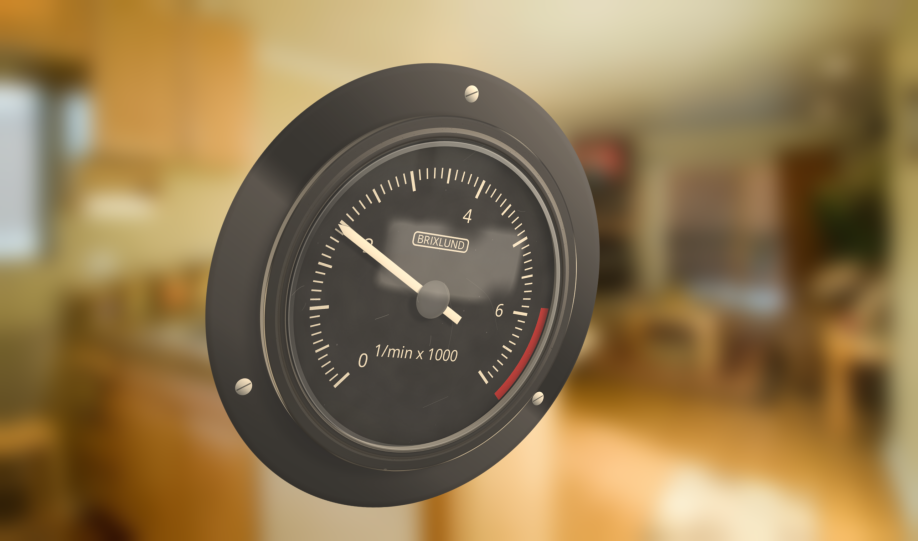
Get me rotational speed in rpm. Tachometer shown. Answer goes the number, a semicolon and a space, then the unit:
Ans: 1950; rpm
